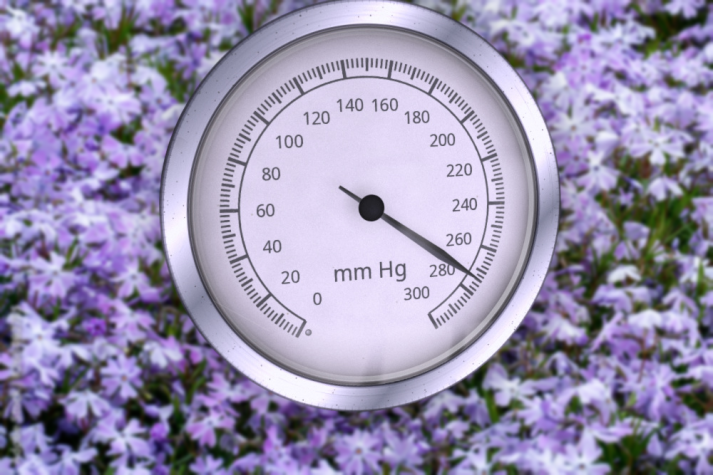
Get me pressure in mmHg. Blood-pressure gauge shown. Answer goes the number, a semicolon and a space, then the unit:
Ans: 274; mmHg
